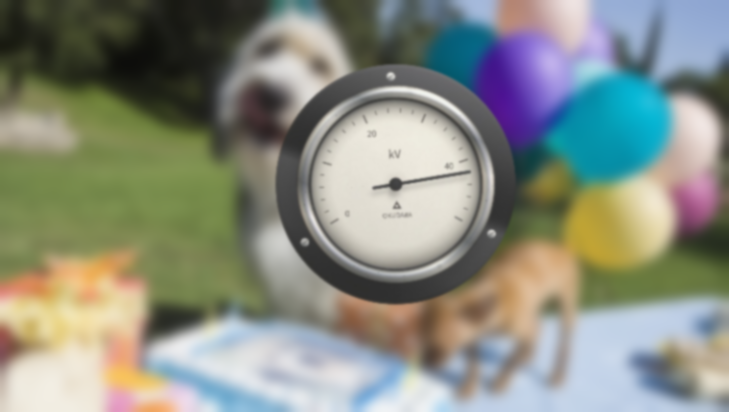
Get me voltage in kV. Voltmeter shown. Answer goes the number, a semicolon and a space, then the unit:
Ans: 42; kV
